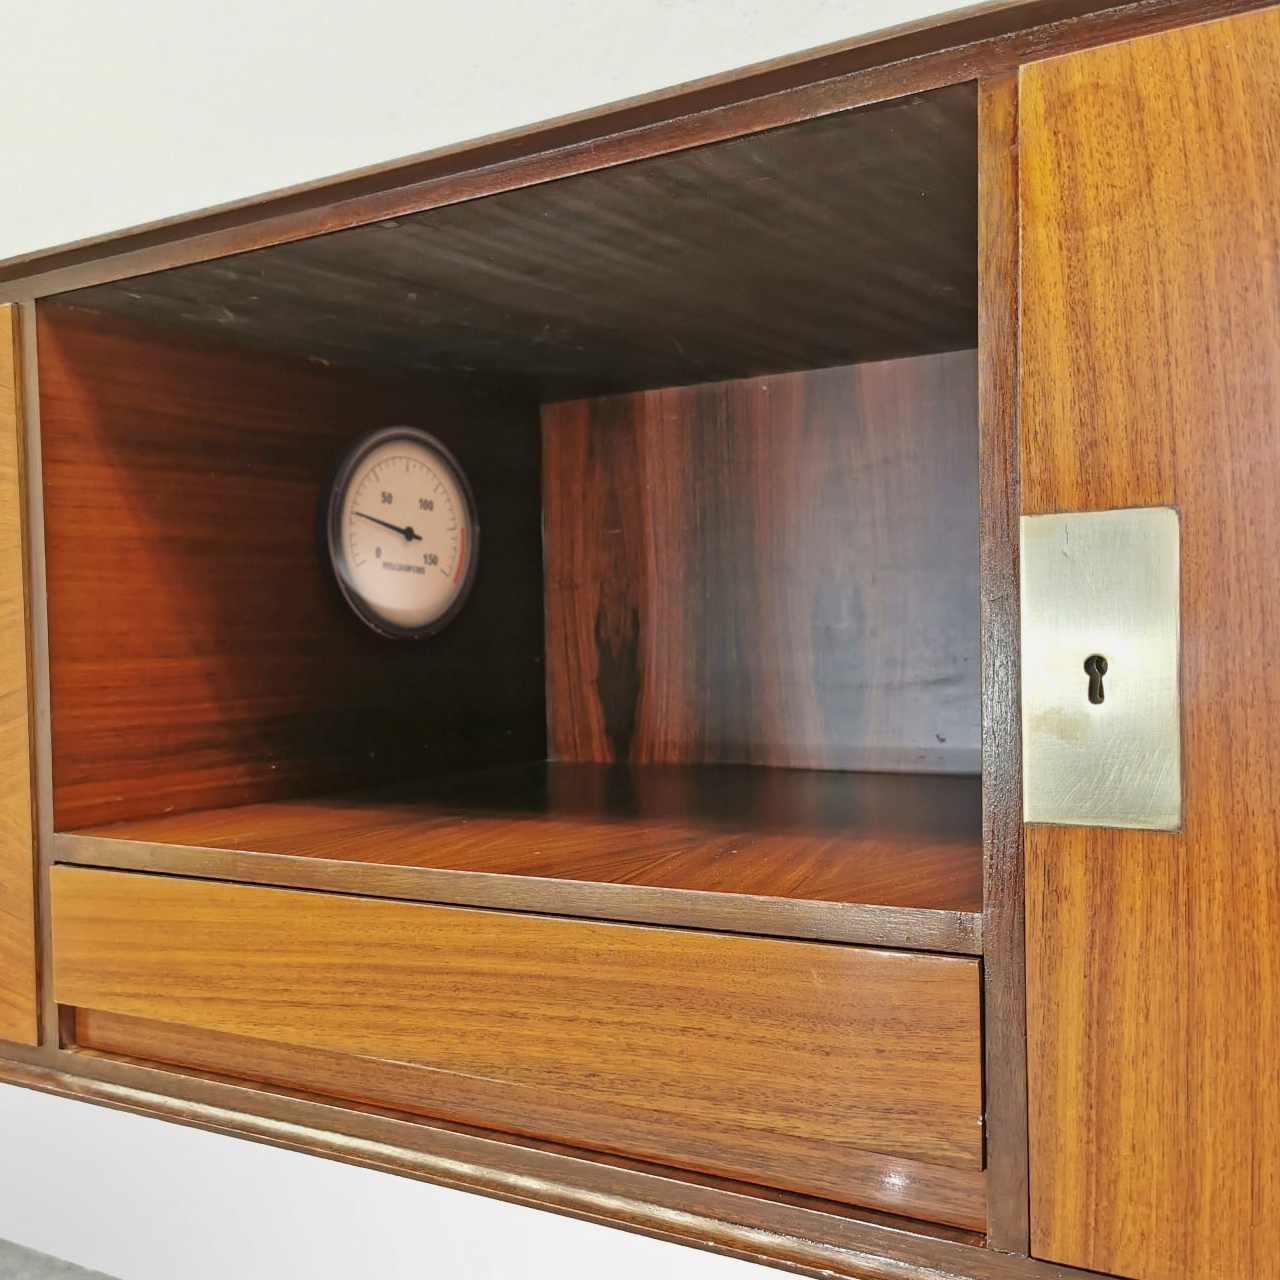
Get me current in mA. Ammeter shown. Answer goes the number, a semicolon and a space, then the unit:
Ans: 25; mA
